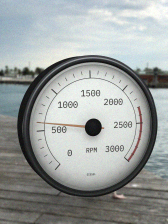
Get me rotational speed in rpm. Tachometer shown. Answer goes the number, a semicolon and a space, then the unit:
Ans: 600; rpm
